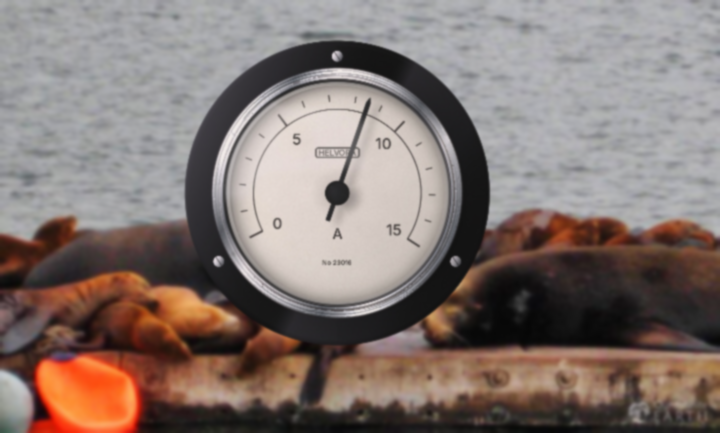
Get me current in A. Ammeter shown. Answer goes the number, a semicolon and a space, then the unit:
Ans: 8.5; A
